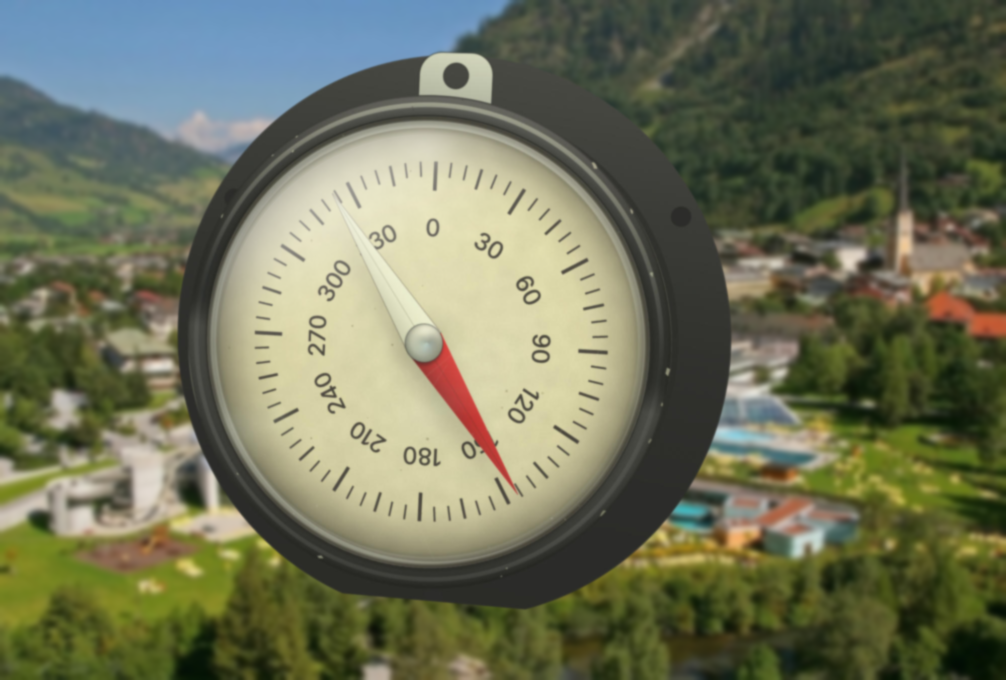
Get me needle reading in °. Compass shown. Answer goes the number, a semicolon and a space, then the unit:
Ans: 145; °
